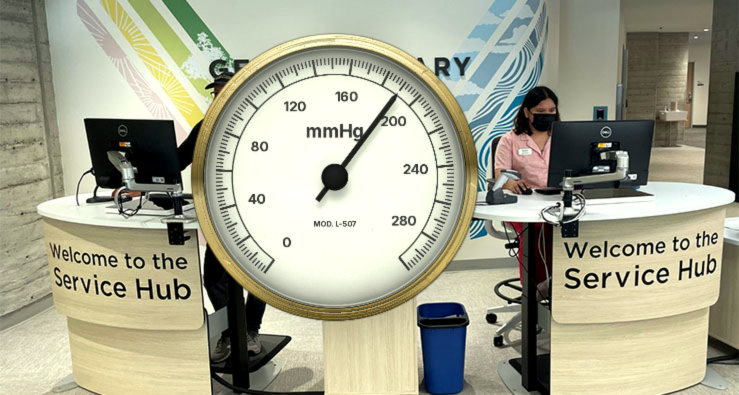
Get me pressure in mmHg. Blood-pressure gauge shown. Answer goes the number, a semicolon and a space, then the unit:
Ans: 190; mmHg
